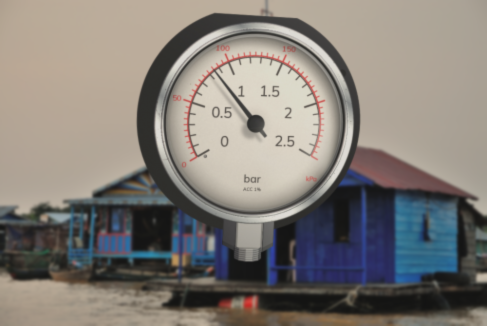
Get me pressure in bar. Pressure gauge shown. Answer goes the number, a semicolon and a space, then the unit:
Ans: 0.85; bar
